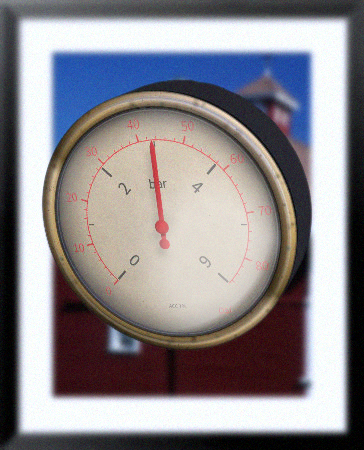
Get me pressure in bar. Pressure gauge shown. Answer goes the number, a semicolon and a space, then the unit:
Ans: 3; bar
